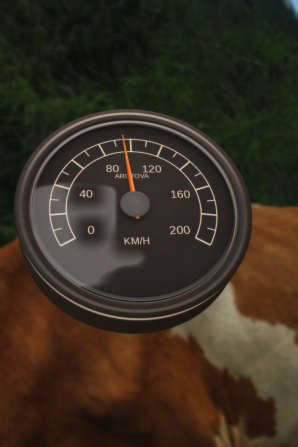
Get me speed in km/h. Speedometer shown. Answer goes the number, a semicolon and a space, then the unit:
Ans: 95; km/h
